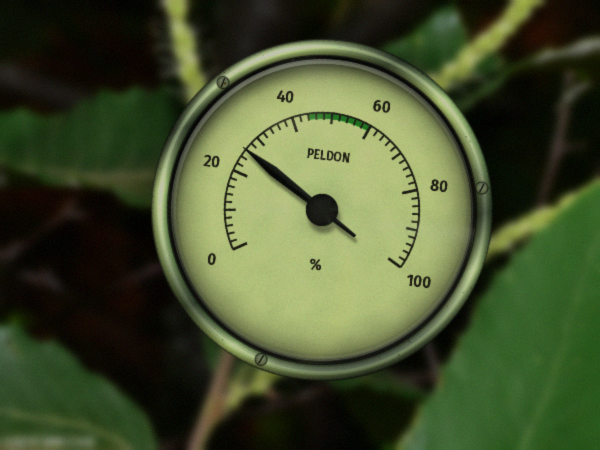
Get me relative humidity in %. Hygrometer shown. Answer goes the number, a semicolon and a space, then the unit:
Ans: 26; %
